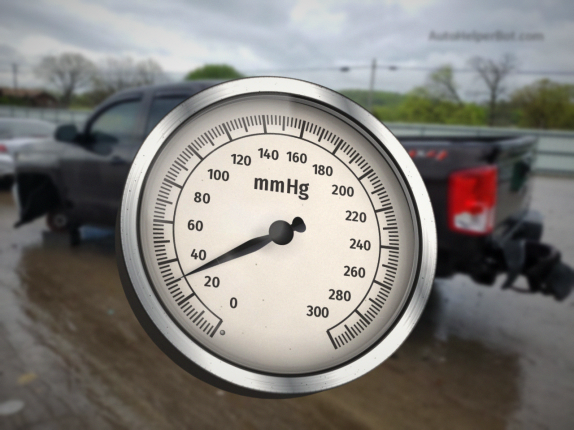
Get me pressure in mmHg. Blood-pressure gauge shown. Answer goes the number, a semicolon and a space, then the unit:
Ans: 30; mmHg
